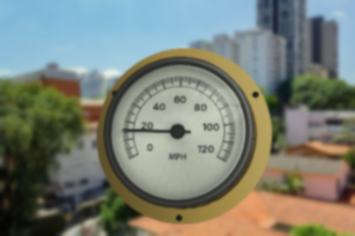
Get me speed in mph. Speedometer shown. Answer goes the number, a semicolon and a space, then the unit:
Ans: 15; mph
